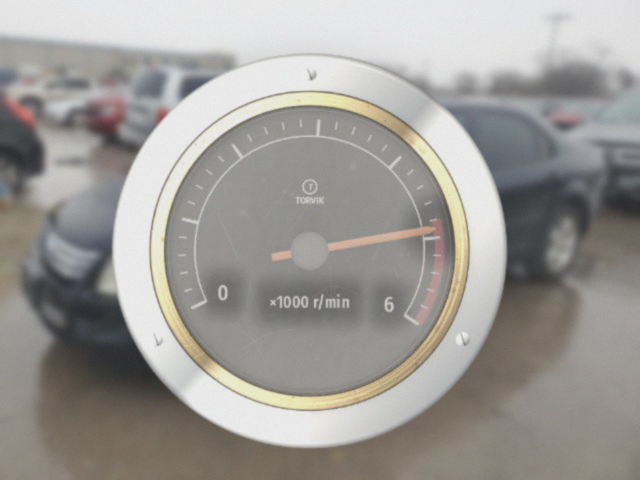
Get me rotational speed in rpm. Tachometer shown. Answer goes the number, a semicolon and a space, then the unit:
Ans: 4900; rpm
